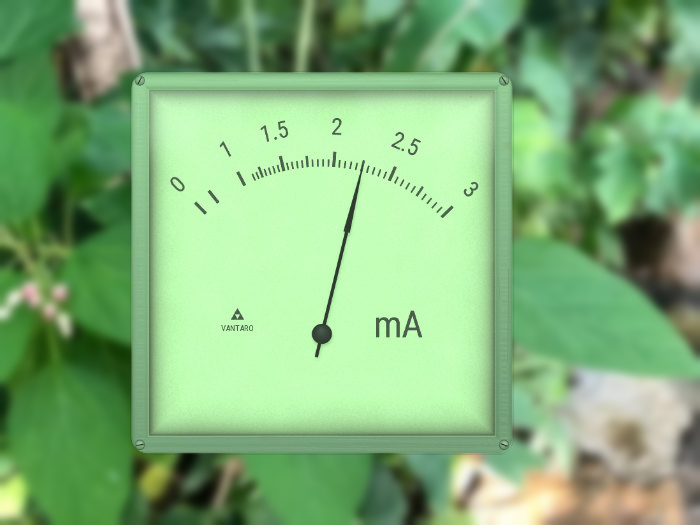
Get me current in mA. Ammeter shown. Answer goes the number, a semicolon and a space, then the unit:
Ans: 2.25; mA
